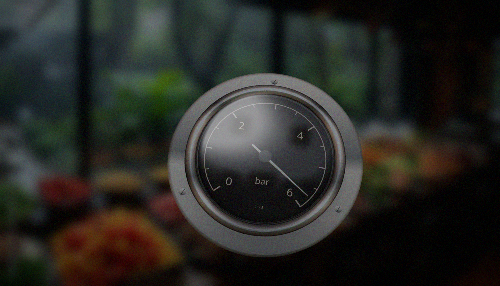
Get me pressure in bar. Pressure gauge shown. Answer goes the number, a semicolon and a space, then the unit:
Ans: 5.75; bar
